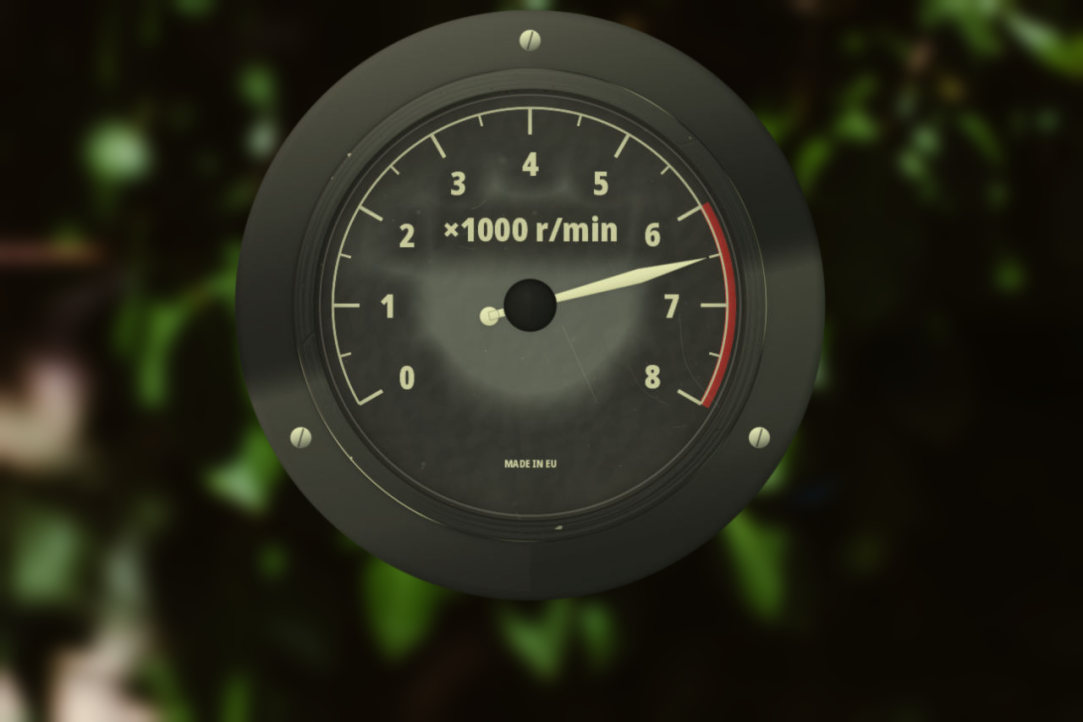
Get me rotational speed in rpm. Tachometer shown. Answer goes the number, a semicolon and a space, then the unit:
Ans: 6500; rpm
